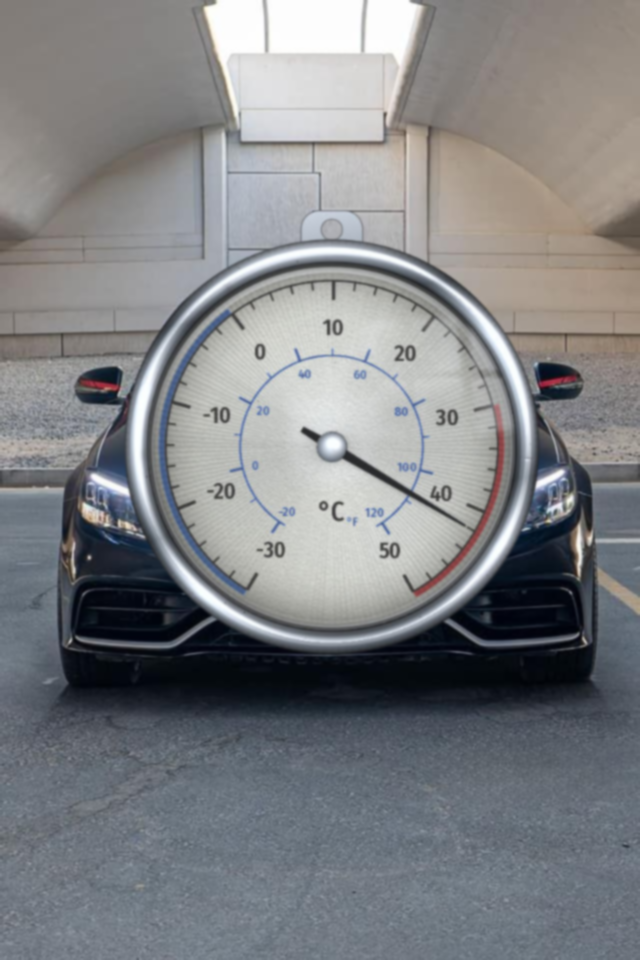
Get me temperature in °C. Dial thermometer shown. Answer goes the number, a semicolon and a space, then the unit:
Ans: 42; °C
